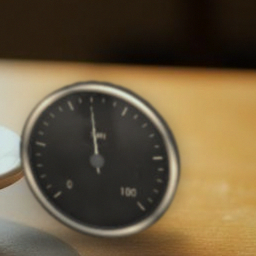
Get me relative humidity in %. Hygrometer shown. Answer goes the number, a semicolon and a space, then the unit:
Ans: 48; %
